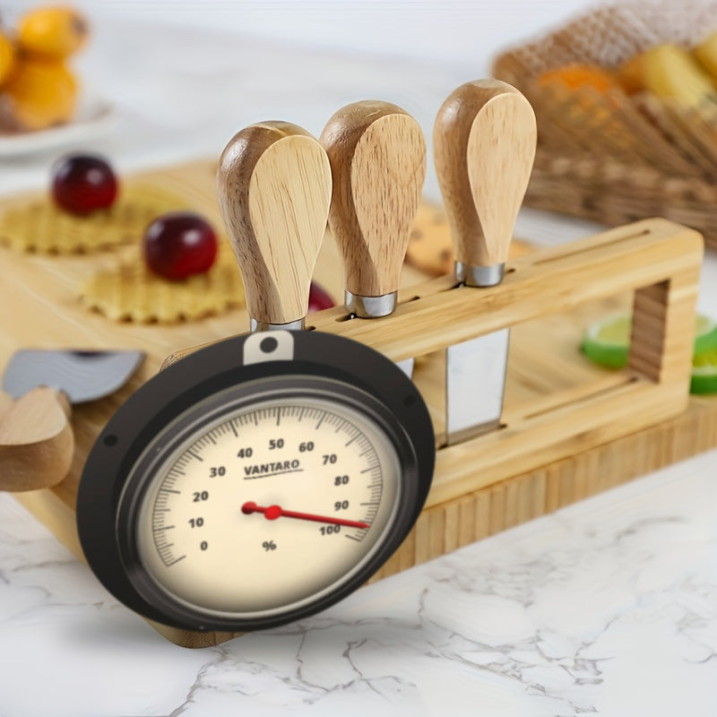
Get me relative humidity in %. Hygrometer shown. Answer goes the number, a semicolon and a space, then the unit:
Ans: 95; %
